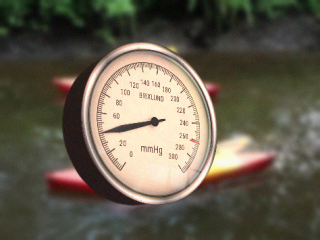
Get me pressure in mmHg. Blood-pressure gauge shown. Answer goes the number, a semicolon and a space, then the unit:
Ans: 40; mmHg
